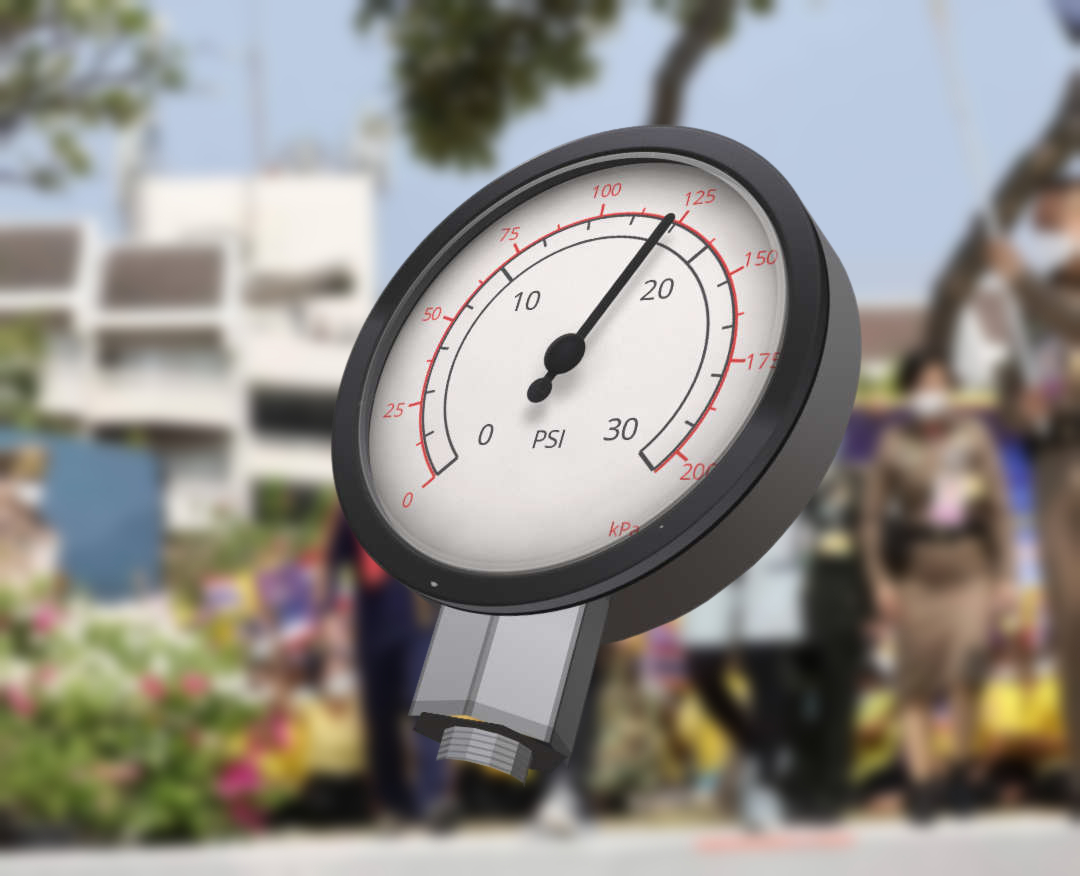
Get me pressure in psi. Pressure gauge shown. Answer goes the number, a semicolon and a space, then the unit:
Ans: 18; psi
